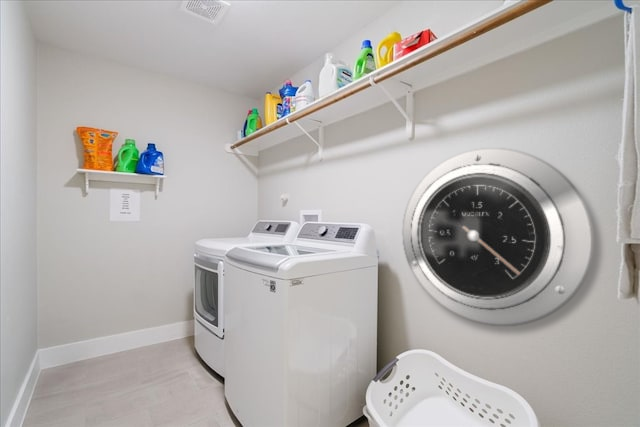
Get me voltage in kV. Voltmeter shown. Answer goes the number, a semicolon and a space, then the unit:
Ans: 2.9; kV
